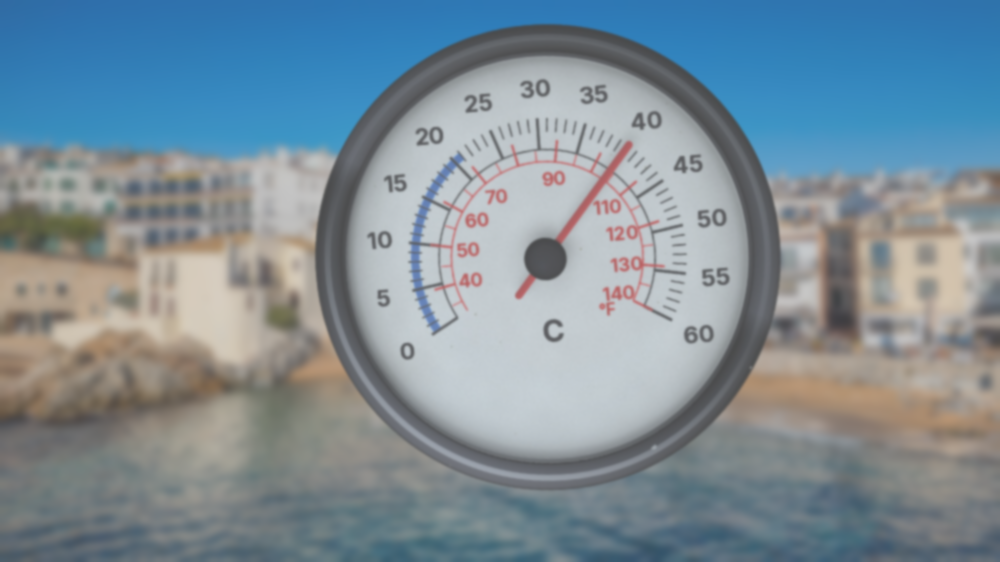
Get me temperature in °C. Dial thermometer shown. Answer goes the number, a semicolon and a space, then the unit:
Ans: 40; °C
